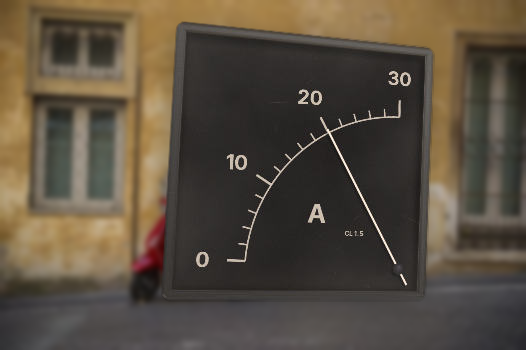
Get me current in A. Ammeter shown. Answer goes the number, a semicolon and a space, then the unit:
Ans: 20; A
